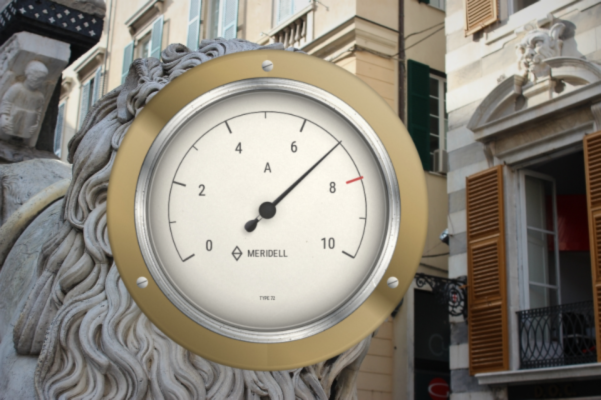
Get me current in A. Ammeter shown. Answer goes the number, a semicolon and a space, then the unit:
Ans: 7; A
